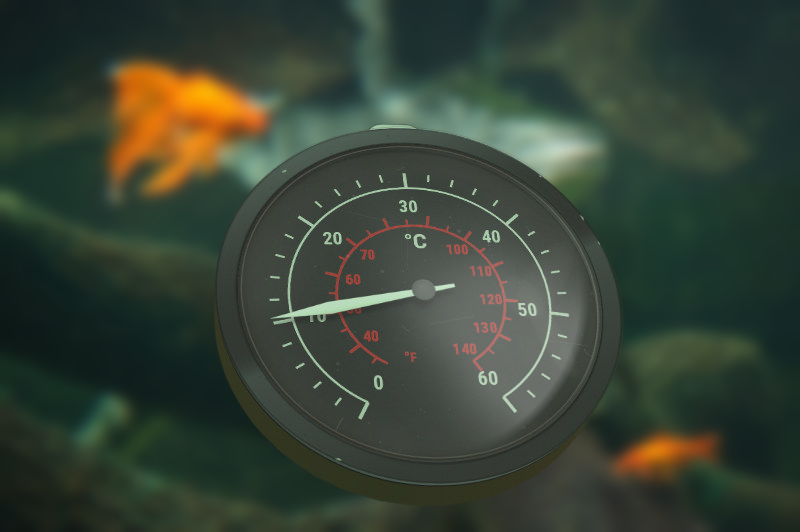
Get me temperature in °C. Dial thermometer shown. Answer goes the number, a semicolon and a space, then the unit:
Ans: 10; °C
